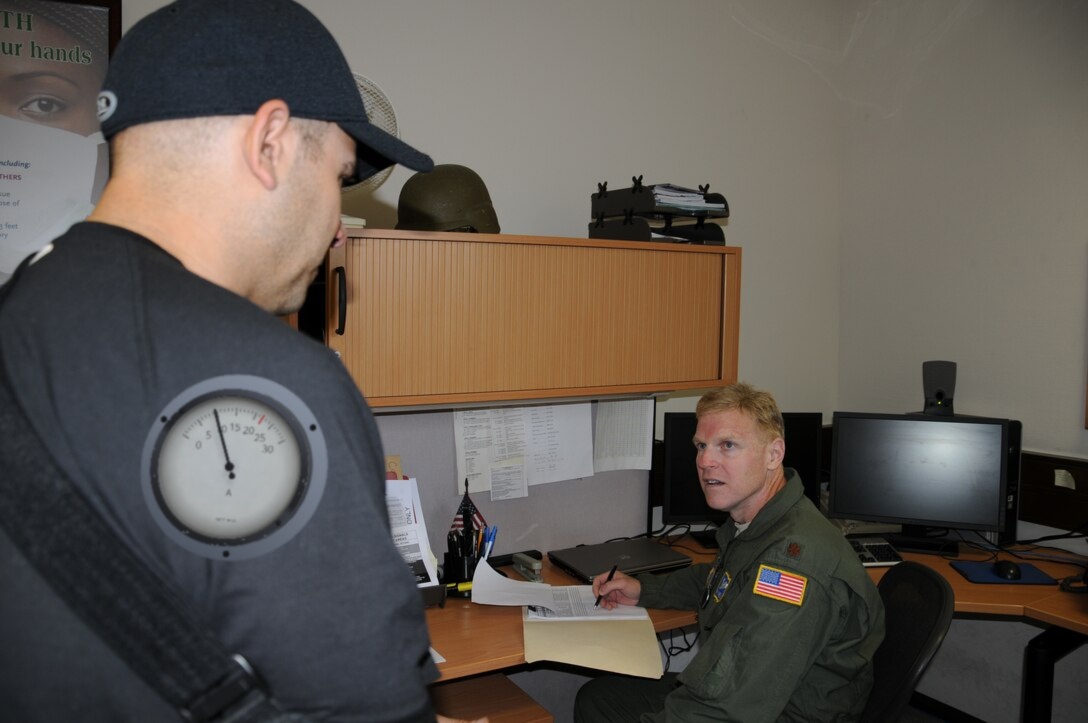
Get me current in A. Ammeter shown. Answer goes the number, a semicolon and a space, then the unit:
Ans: 10; A
